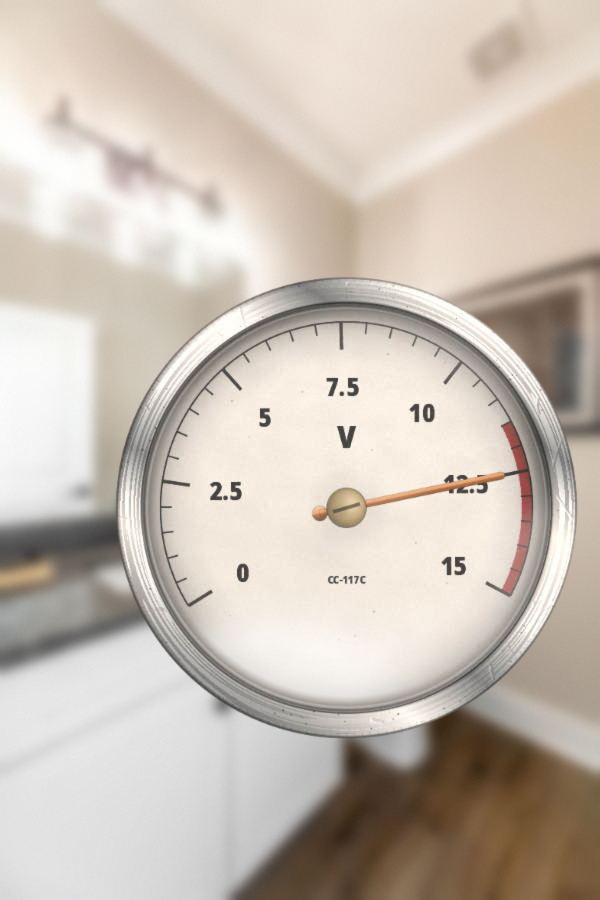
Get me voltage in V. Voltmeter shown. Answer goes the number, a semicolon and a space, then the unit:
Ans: 12.5; V
